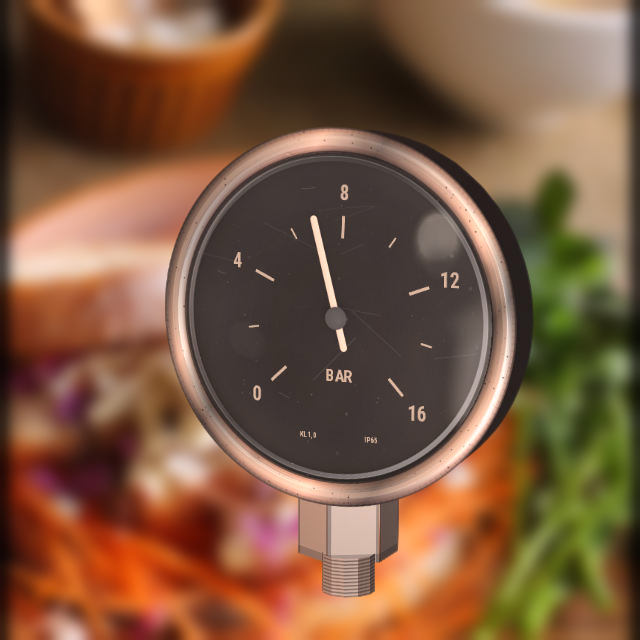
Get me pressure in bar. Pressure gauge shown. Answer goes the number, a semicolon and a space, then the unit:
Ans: 7; bar
